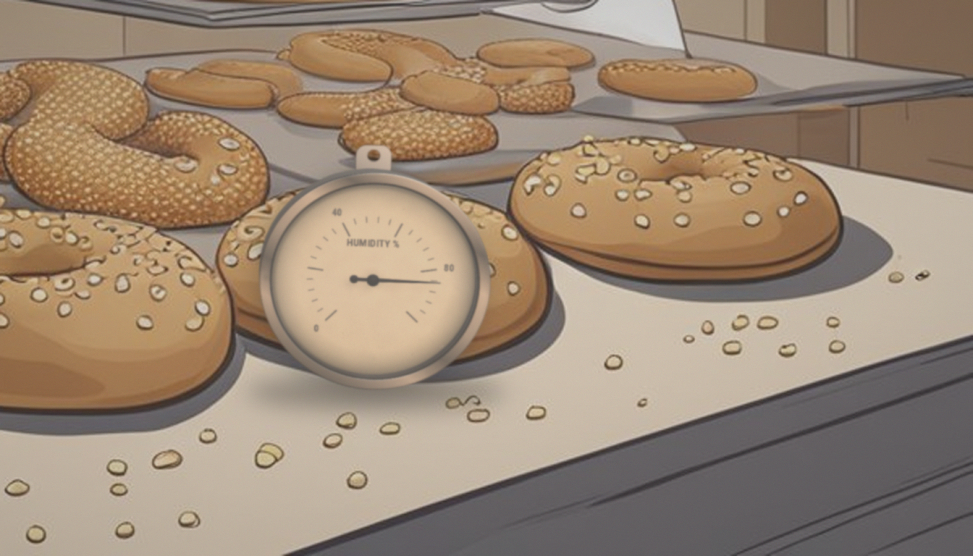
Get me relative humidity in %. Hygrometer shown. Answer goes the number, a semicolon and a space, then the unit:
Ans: 84; %
